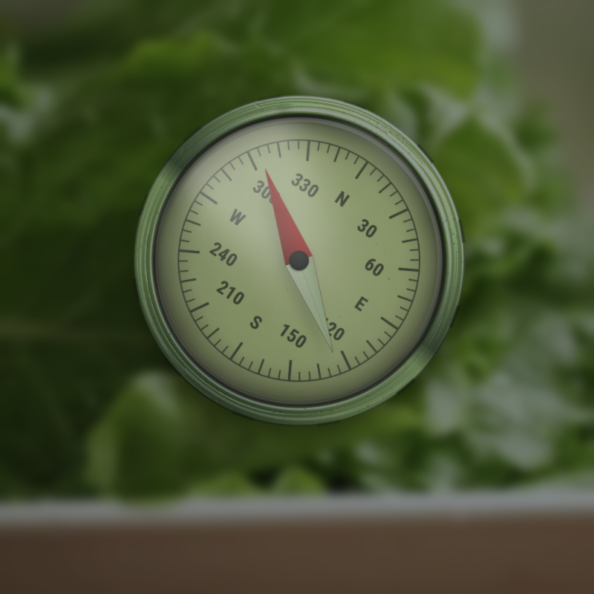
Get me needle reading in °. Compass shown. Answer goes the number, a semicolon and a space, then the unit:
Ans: 305; °
